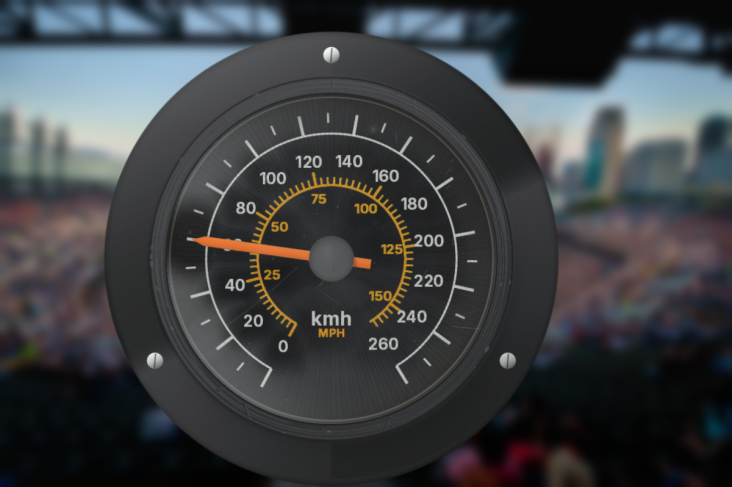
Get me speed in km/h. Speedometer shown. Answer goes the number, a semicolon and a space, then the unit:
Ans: 60; km/h
